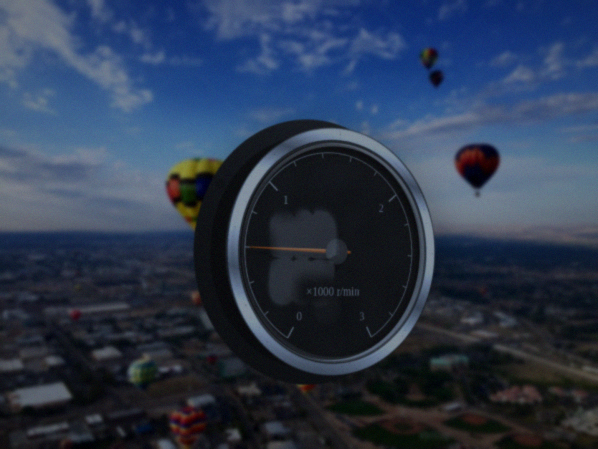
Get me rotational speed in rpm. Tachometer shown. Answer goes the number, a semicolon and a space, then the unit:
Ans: 600; rpm
